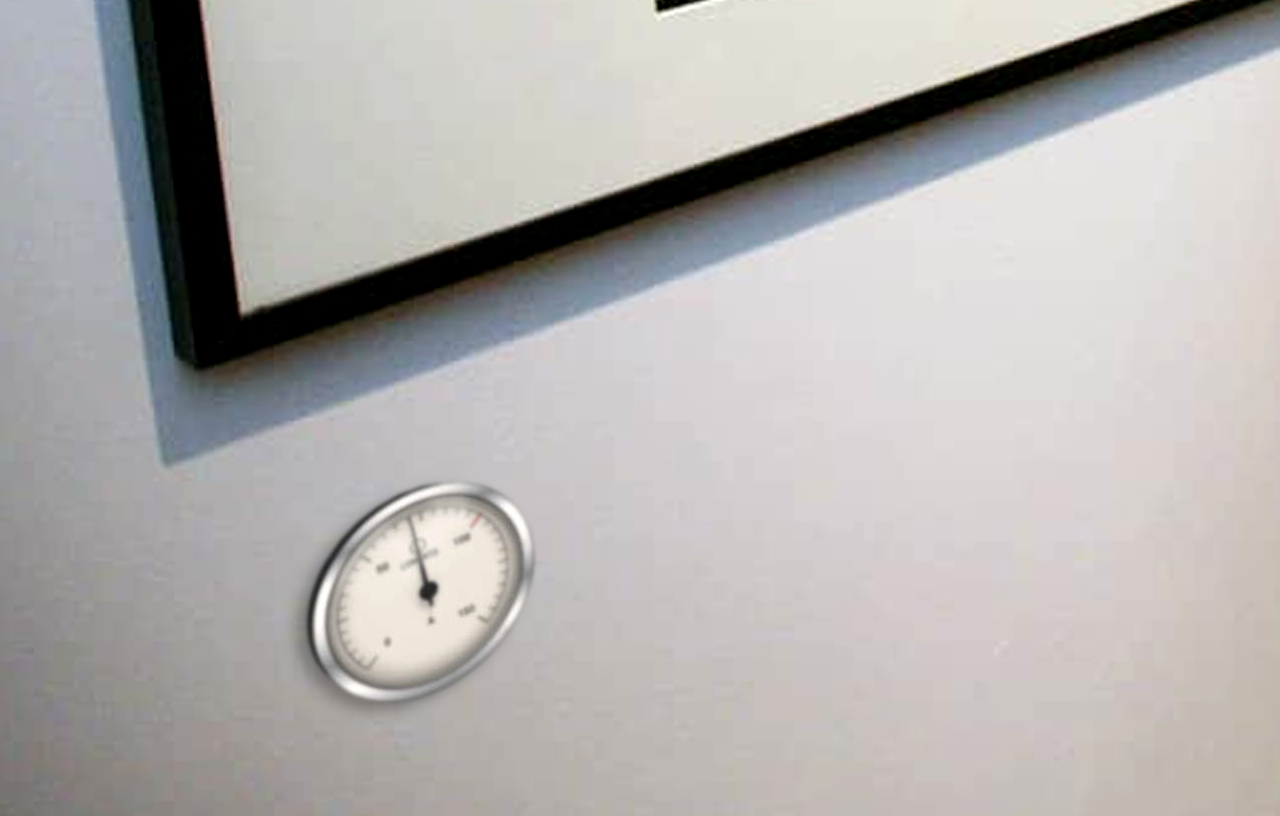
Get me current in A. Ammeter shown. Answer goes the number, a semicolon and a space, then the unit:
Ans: 70; A
